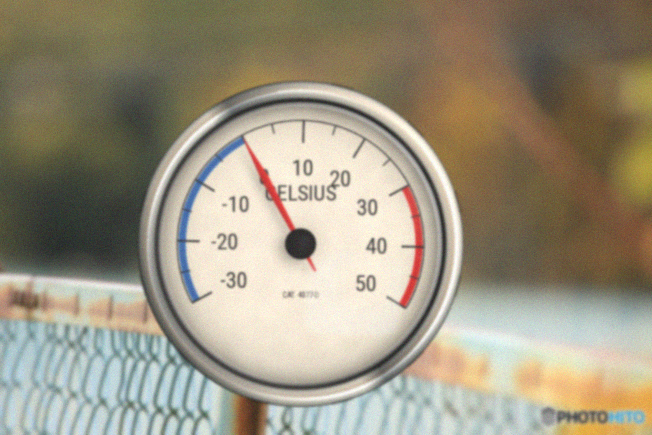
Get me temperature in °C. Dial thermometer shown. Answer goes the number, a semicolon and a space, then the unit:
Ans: 0; °C
